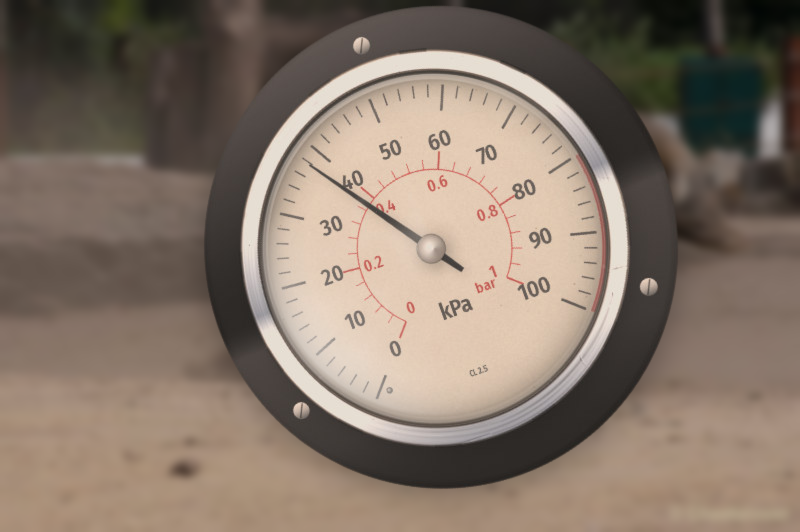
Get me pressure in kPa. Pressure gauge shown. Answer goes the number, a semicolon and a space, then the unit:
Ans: 38; kPa
